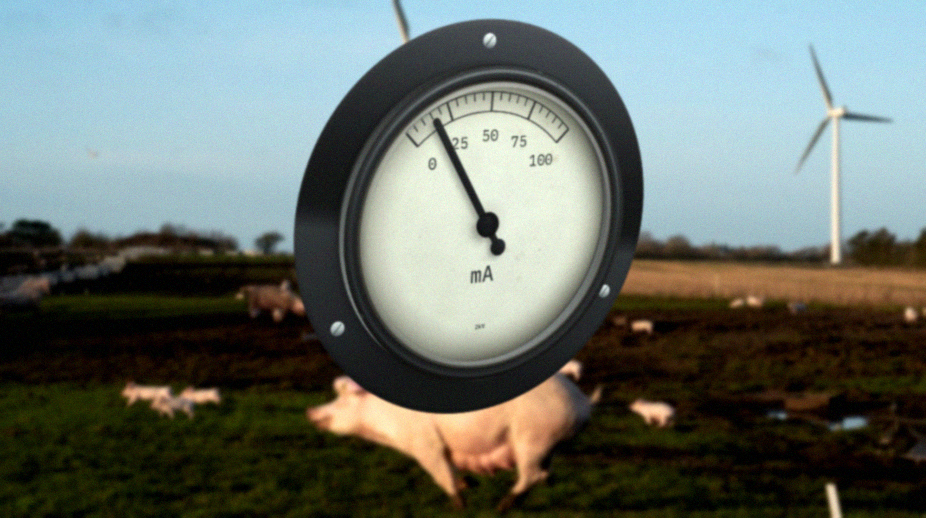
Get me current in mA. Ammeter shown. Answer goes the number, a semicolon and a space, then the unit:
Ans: 15; mA
